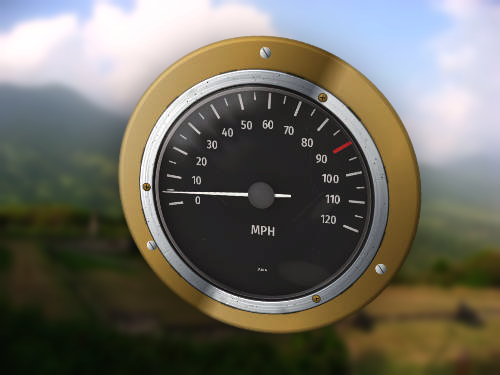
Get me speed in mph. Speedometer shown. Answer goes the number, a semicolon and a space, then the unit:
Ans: 5; mph
